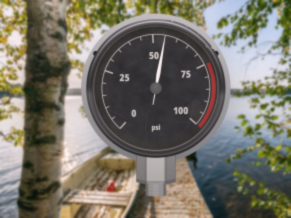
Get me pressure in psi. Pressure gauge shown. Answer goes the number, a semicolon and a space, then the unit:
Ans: 55; psi
